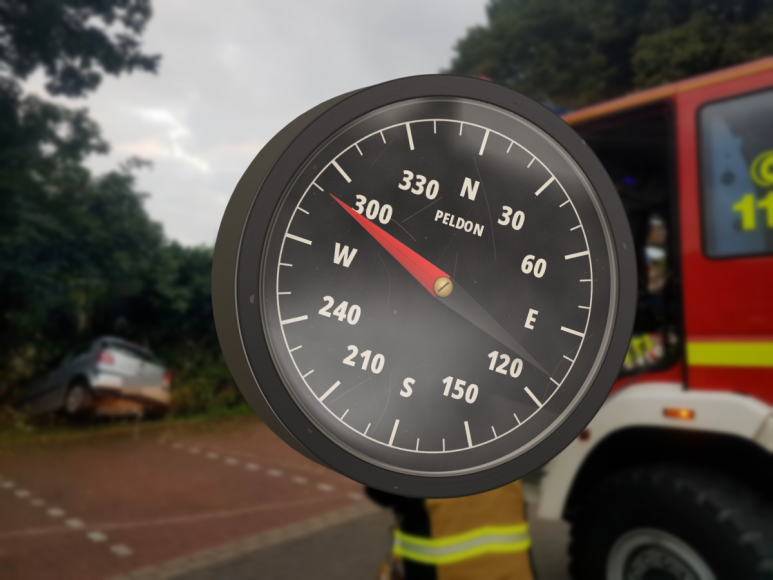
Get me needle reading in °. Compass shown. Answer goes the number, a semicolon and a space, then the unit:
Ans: 290; °
